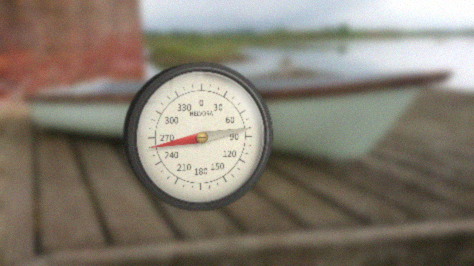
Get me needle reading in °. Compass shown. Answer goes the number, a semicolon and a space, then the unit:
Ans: 260; °
